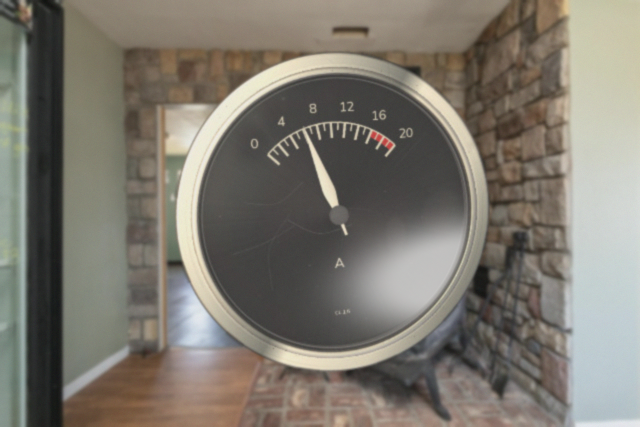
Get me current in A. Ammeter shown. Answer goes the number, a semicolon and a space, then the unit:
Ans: 6; A
